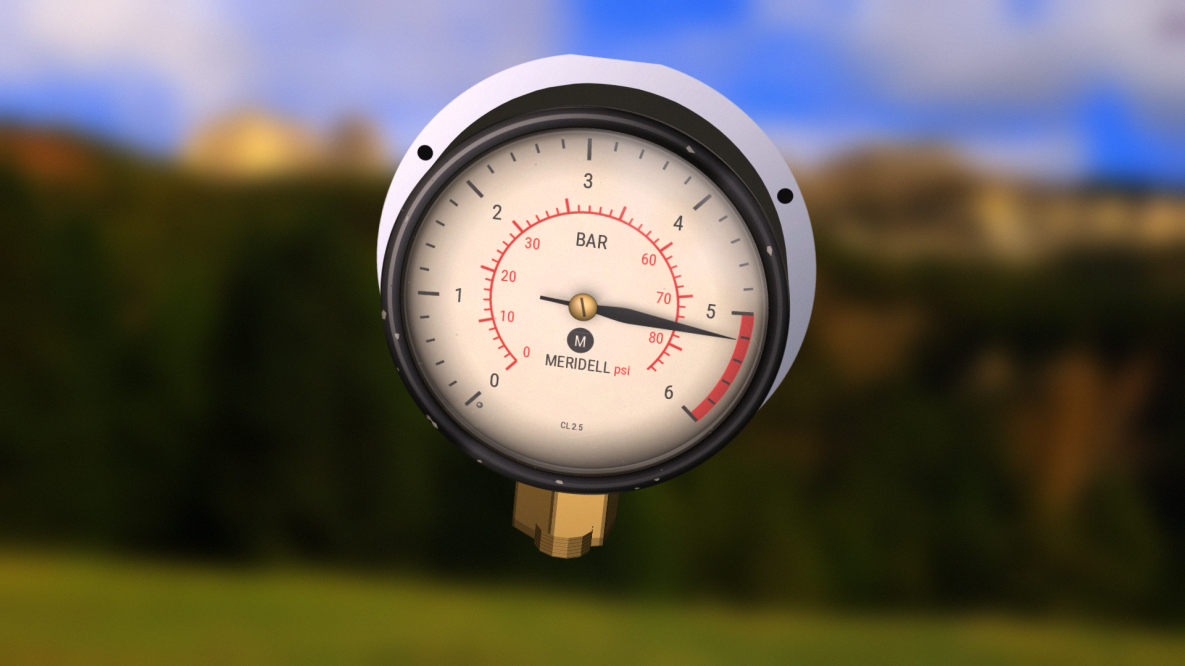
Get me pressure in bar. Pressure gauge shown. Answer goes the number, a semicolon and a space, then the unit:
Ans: 5.2; bar
